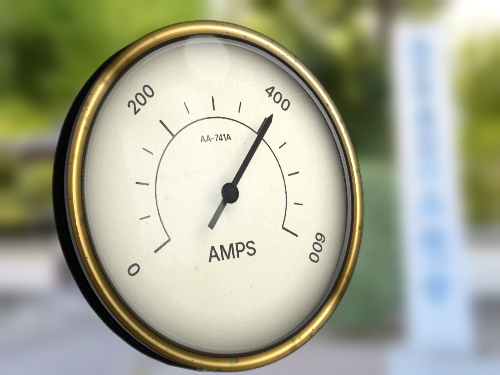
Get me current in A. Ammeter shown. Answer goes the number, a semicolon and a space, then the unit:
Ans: 400; A
